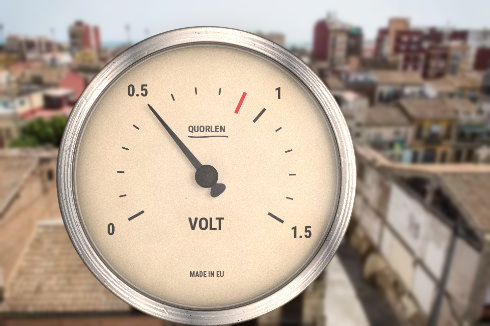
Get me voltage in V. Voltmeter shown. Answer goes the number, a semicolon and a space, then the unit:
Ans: 0.5; V
